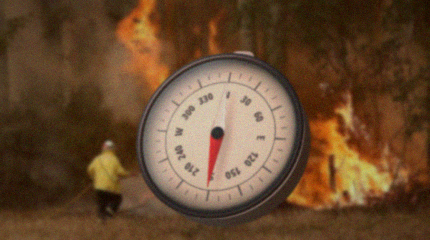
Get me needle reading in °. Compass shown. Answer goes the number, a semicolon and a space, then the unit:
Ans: 180; °
